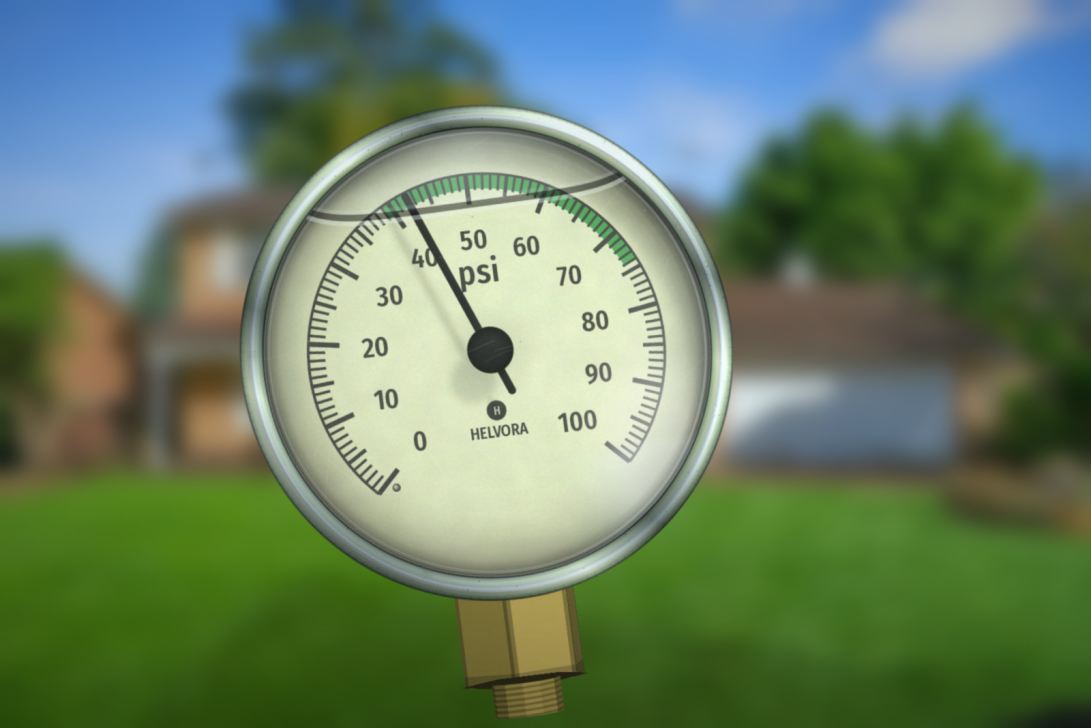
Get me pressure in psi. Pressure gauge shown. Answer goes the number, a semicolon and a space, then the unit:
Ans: 42; psi
